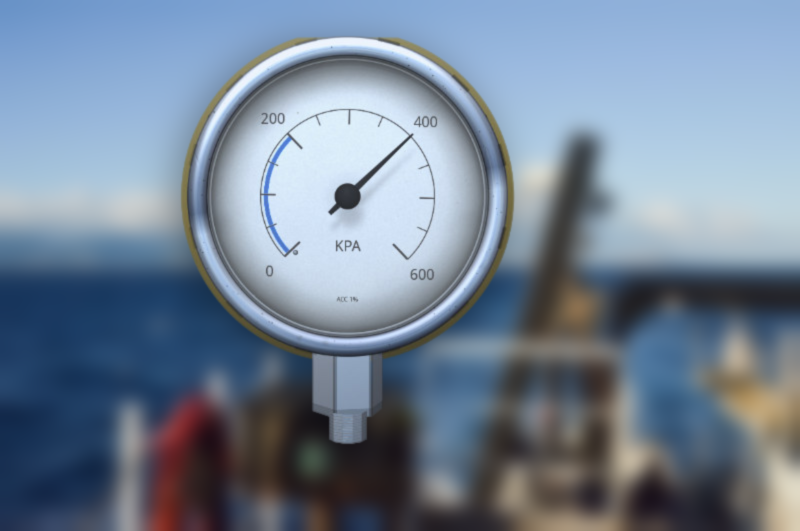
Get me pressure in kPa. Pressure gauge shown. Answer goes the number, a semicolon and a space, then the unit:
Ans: 400; kPa
